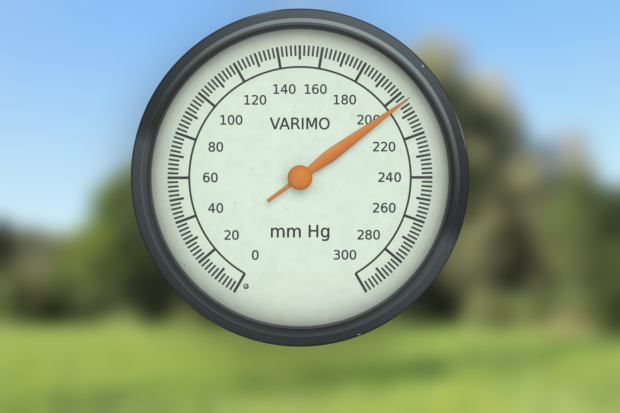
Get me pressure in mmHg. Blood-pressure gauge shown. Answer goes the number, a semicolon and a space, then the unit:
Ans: 204; mmHg
